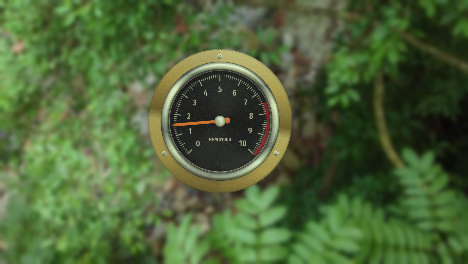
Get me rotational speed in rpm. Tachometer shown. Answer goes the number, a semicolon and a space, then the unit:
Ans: 1500; rpm
